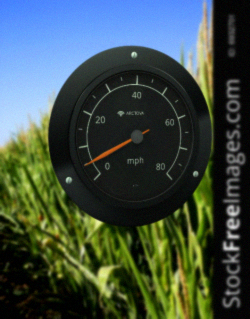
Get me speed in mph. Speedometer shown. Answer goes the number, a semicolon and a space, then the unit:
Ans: 5; mph
